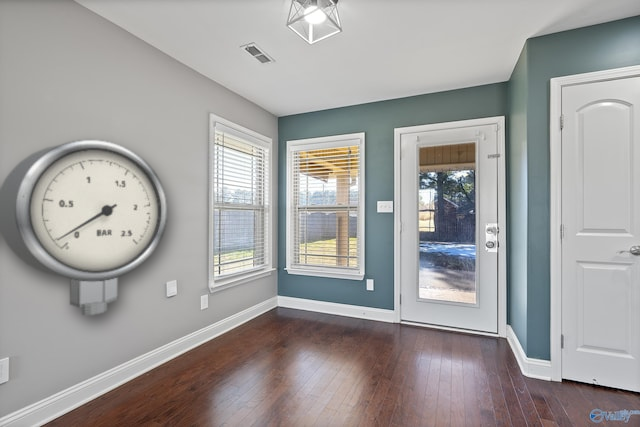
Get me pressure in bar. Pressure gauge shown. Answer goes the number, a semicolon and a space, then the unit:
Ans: 0.1; bar
